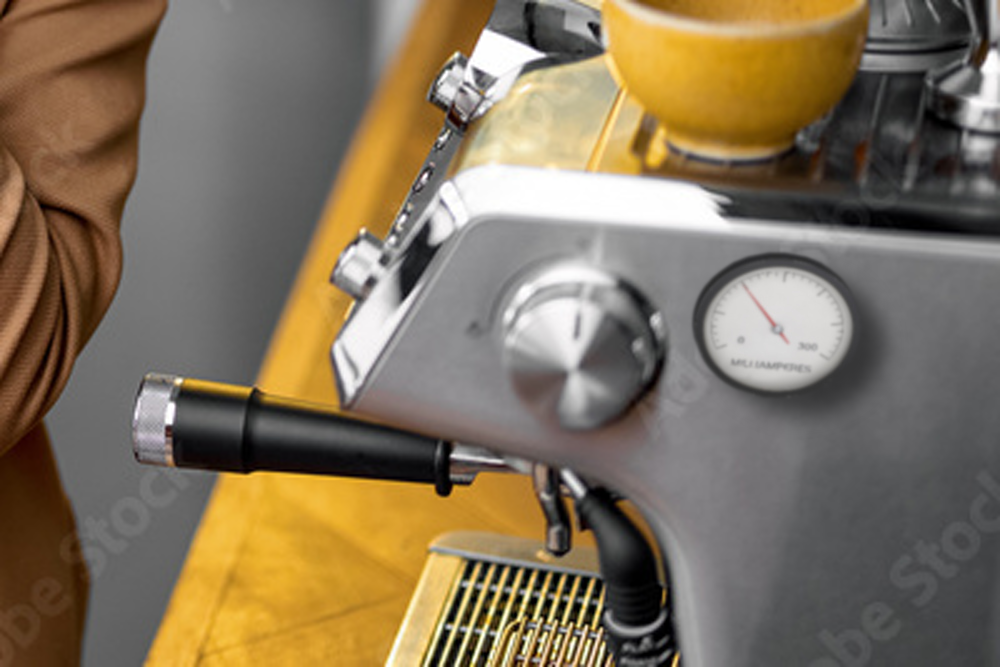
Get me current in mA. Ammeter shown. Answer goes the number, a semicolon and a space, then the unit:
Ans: 100; mA
